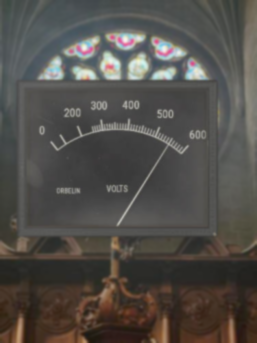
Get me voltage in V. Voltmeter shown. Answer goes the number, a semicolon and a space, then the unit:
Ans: 550; V
